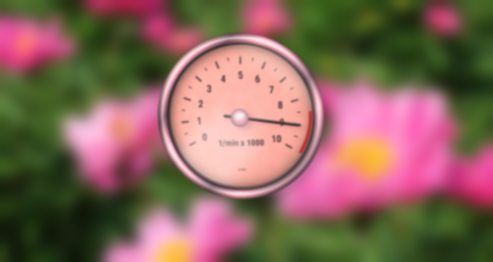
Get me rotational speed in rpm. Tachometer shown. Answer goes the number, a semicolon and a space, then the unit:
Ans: 9000; rpm
